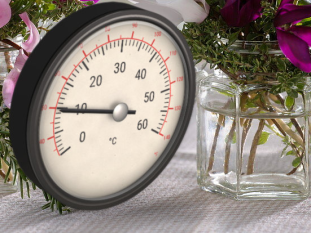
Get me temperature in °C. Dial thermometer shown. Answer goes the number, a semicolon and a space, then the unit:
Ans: 10; °C
